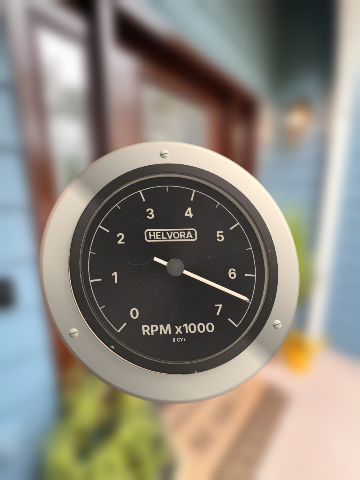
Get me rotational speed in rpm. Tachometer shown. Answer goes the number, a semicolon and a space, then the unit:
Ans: 6500; rpm
